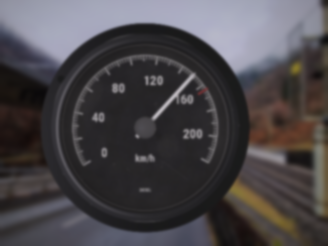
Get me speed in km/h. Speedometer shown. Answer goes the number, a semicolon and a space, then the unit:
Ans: 150; km/h
